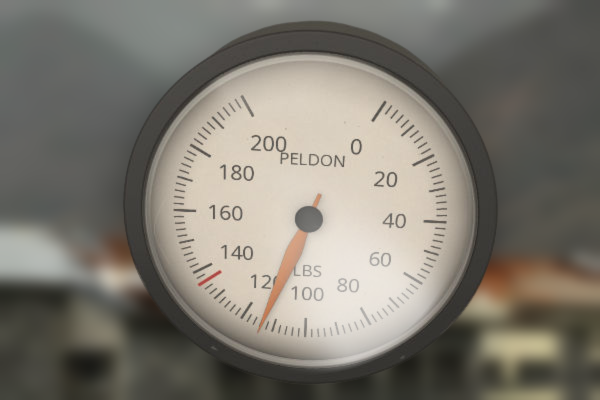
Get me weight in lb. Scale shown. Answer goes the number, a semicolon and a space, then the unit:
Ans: 114; lb
